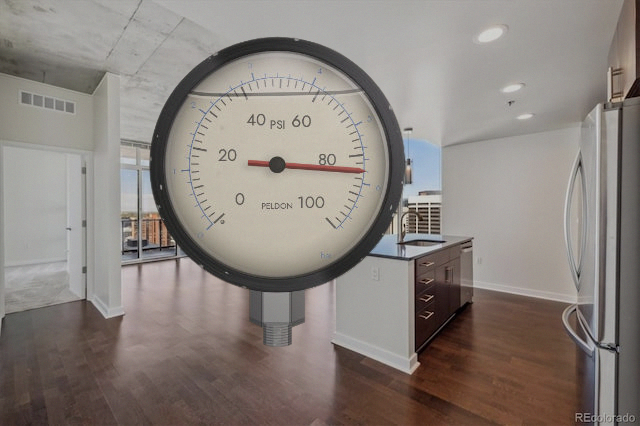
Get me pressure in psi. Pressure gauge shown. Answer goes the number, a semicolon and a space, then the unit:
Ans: 84; psi
